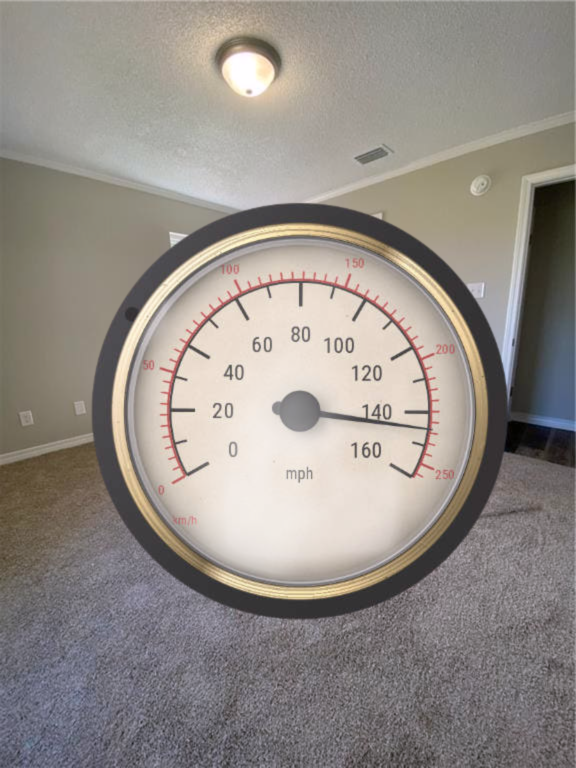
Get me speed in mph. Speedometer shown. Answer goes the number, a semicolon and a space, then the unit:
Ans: 145; mph
